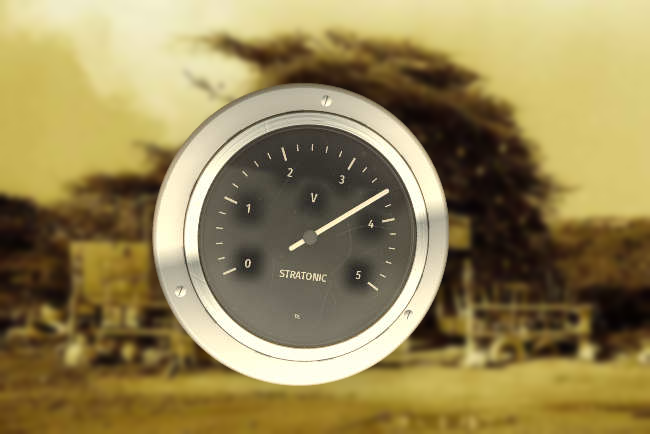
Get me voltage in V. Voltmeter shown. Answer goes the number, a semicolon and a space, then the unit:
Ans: 3.6; V
